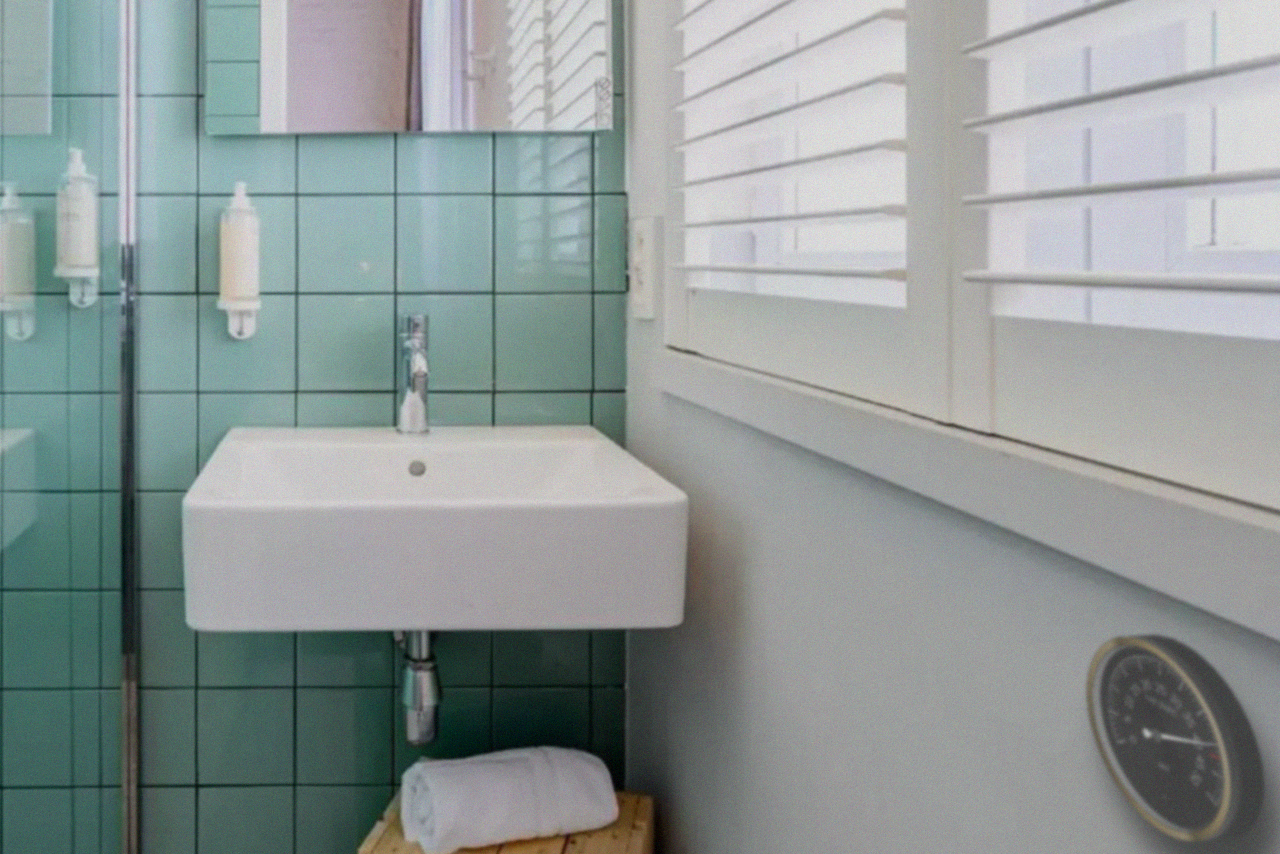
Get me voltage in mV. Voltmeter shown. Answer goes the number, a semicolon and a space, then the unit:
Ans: 40; mV
